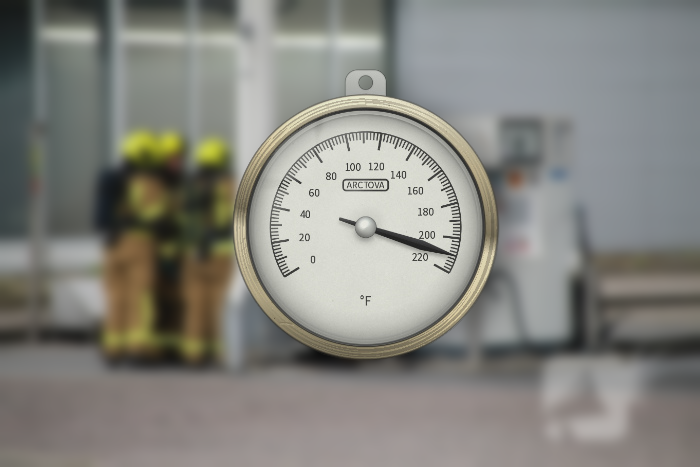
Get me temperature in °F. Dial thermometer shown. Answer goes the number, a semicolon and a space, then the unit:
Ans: 210; °F
